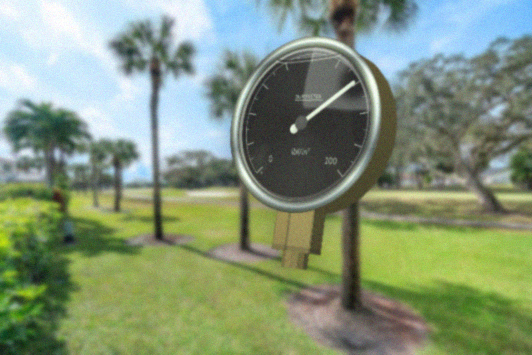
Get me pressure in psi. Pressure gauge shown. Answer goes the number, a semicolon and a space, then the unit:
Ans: 70; psi
